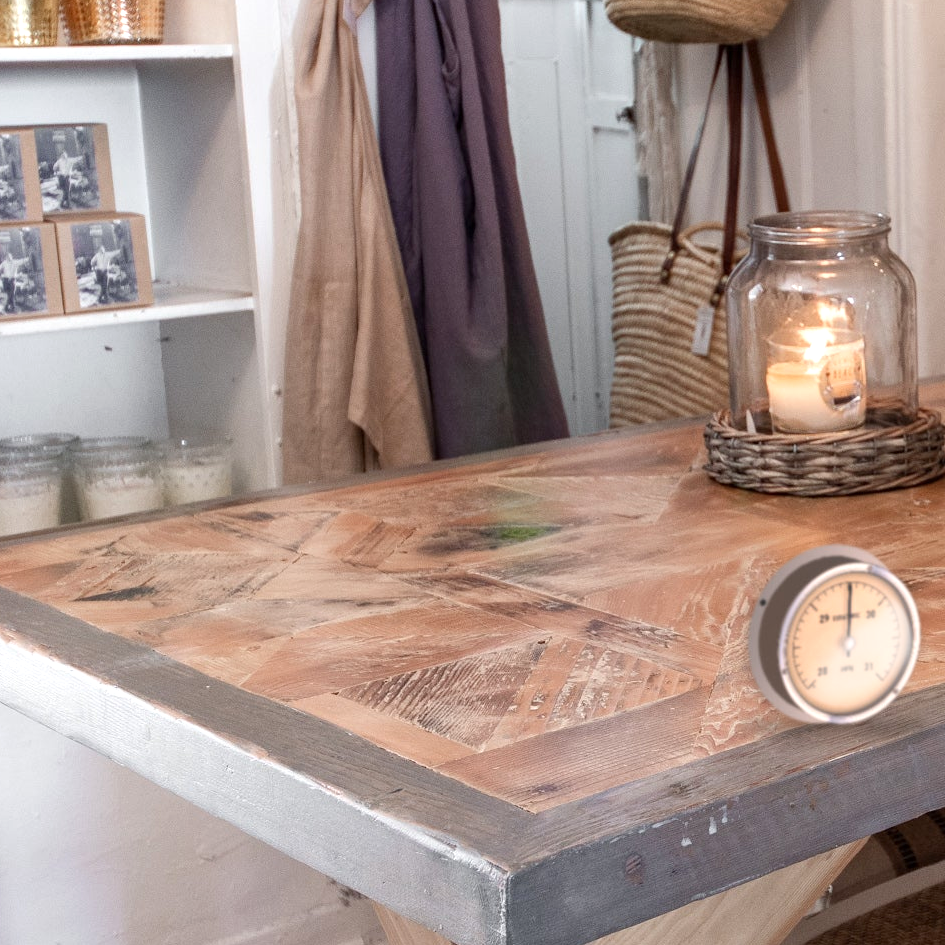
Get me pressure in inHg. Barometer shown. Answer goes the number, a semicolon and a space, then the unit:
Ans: 29.5; inHg
